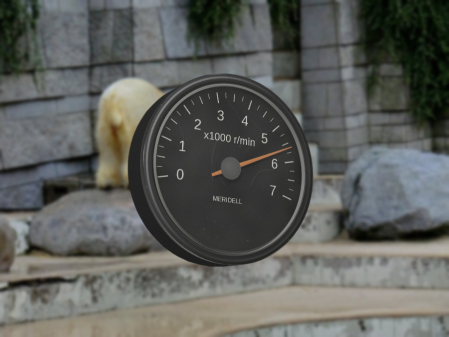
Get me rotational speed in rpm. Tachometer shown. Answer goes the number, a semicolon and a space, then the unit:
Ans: 5625; rpm
